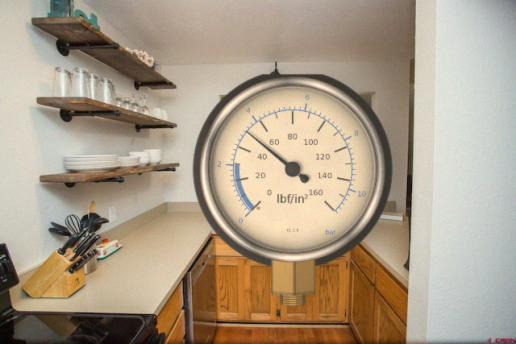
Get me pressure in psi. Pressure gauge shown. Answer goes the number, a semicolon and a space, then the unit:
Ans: 50; psi
